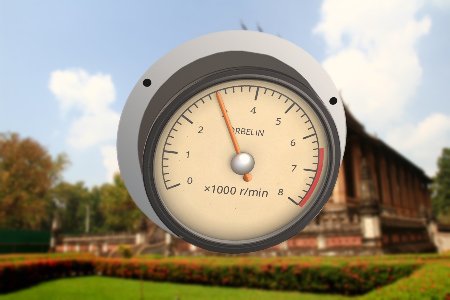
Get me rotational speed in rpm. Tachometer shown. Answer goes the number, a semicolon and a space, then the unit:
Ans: 3000; rpm
